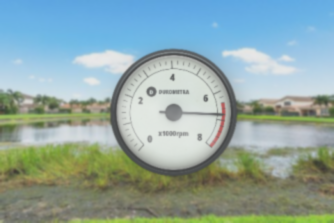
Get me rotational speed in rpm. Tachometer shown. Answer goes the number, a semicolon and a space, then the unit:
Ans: 6800; rpm
